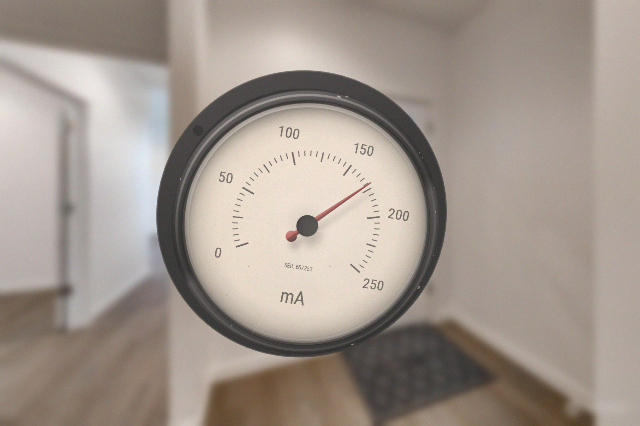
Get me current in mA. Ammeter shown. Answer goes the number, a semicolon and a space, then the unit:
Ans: 170; mA
